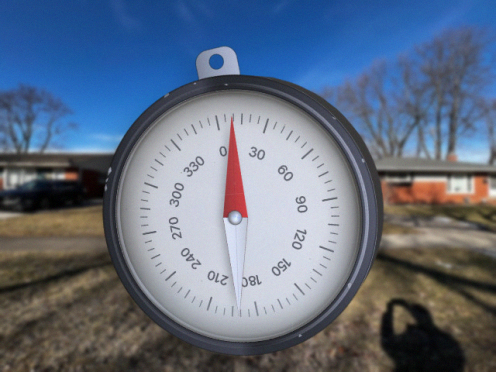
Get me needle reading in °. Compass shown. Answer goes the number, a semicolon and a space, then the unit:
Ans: 10; °
